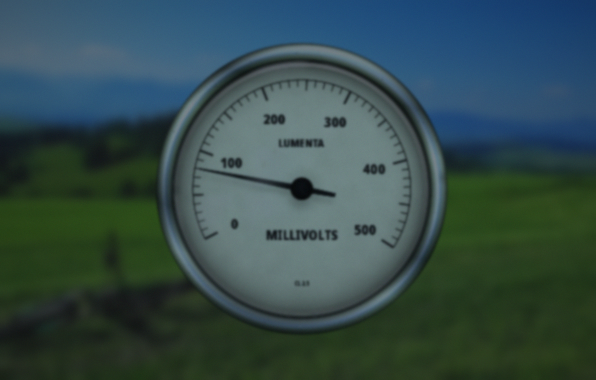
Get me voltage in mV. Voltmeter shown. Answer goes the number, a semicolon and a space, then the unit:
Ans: 80; mV
